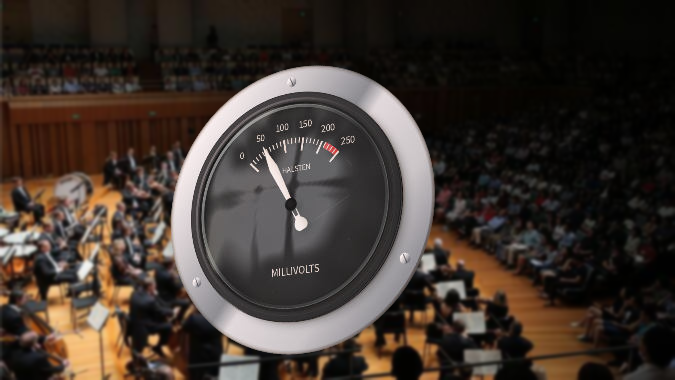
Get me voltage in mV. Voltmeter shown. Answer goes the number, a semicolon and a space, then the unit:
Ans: 50; mV
